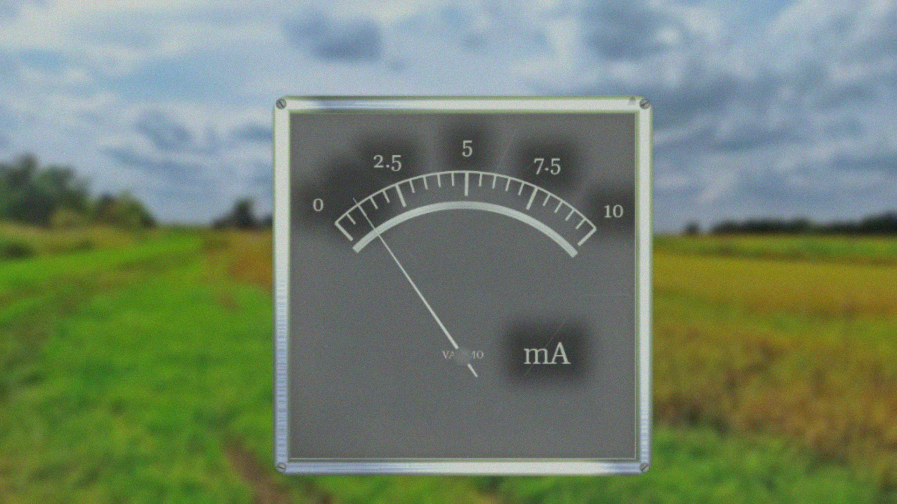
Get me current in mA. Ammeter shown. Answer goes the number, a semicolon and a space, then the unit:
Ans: 1; mA
